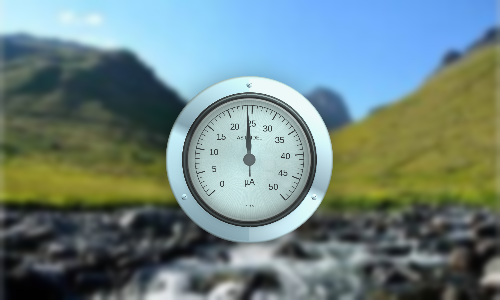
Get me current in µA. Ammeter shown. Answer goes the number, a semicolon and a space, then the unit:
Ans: 24; µA
